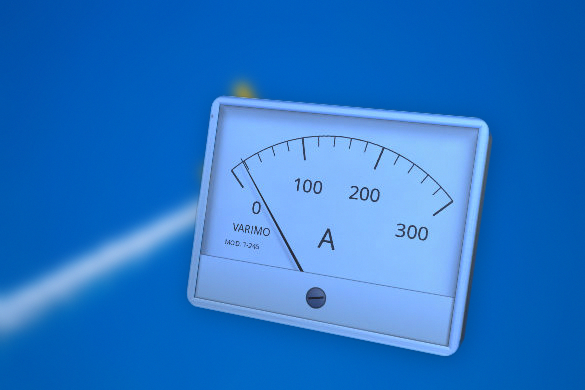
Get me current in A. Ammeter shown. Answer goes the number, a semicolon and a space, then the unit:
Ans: 20; A
